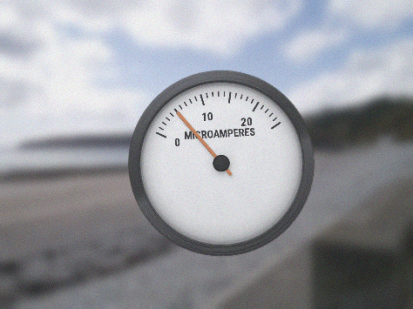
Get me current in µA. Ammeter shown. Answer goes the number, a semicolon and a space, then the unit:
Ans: 5; µA
